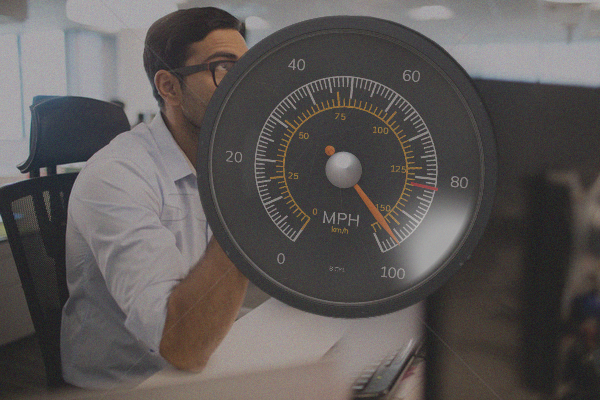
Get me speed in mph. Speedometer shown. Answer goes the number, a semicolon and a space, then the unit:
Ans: 96; mph
